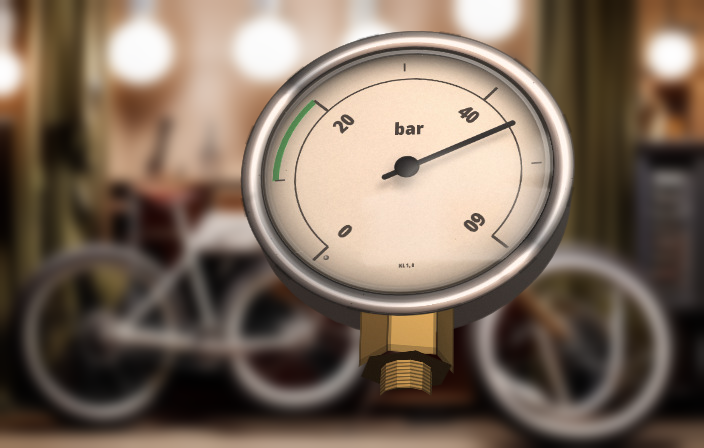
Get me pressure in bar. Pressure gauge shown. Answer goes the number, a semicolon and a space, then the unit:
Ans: 45; bar
